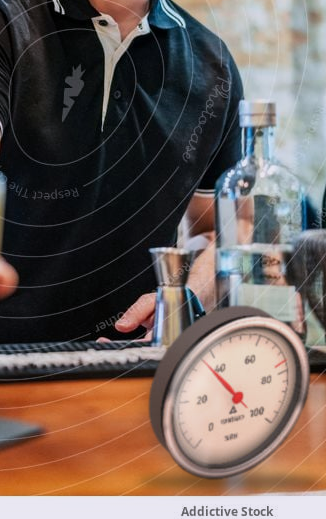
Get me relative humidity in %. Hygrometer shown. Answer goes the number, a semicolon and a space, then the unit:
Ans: 36; %
